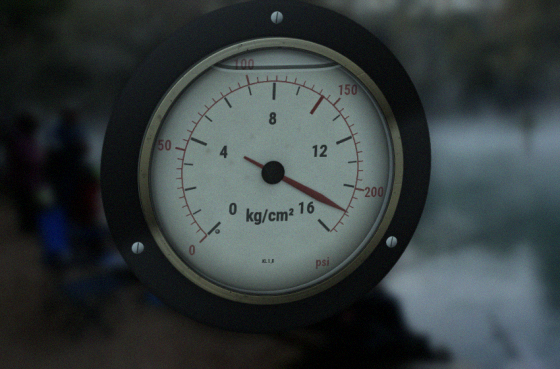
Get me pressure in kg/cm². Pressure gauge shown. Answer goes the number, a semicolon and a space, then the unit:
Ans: 15; kg/cm²
